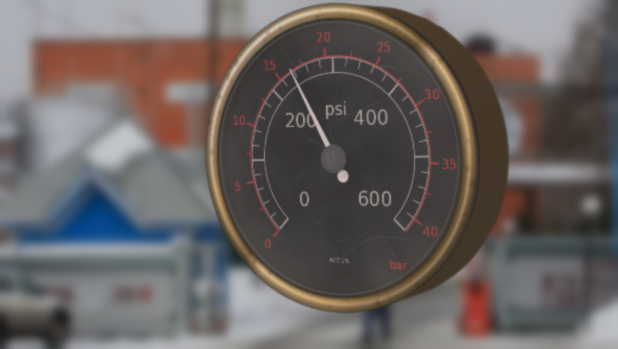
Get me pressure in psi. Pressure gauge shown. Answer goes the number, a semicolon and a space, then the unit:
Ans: 240; psi
